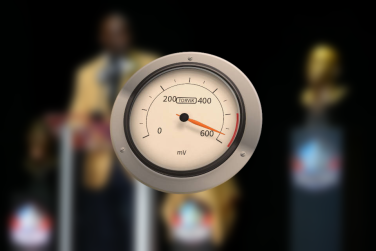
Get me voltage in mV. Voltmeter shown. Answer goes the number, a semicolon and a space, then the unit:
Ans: 575; mV
